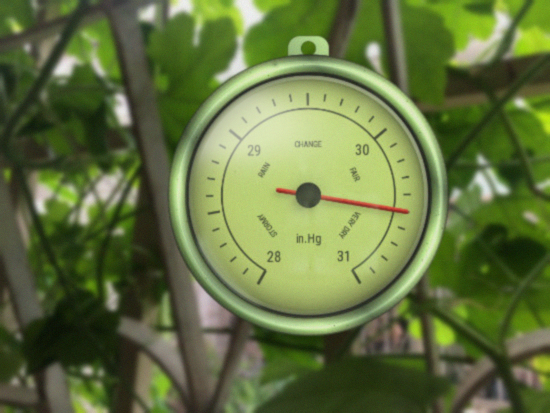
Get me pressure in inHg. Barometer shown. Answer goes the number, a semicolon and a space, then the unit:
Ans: 30.5; inHg
